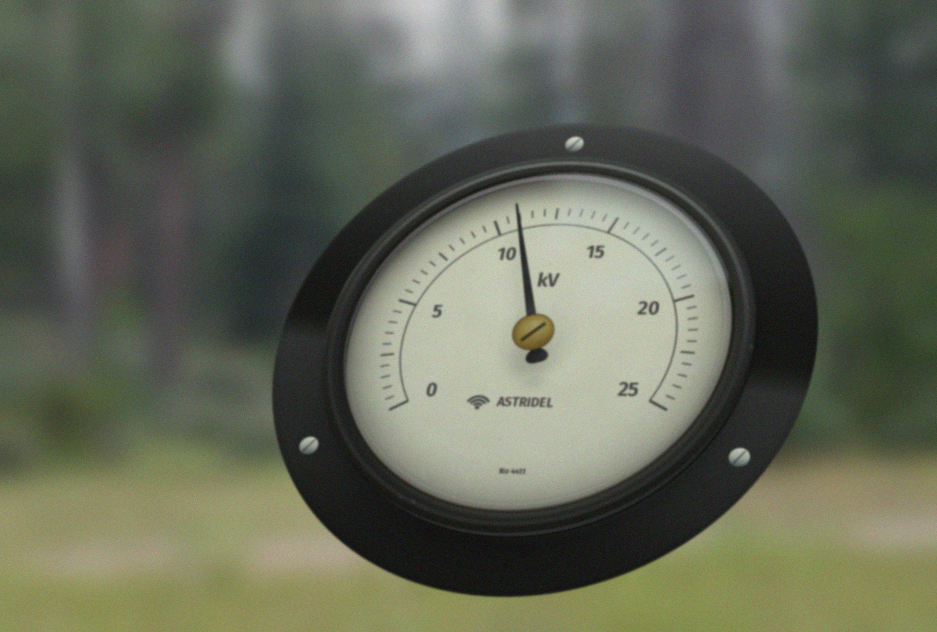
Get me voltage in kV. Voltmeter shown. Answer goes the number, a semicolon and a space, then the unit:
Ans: 11; kV
